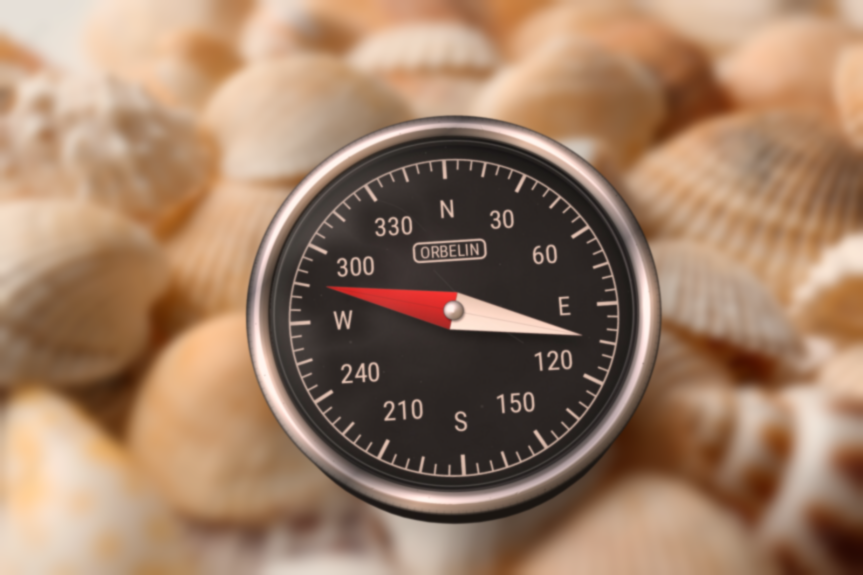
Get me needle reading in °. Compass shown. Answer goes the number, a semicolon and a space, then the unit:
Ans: 285; °
